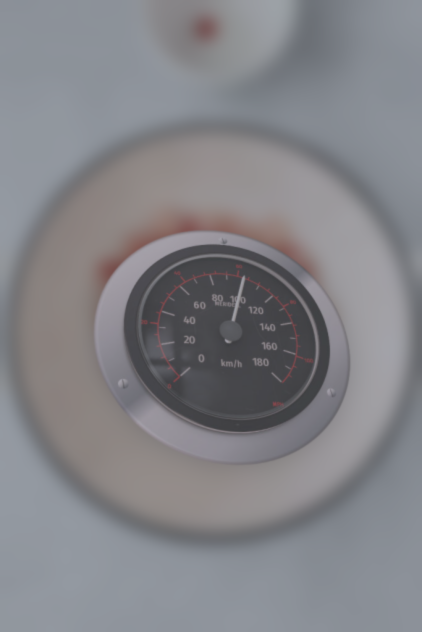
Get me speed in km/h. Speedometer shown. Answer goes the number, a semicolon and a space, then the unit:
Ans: 100; km/h
